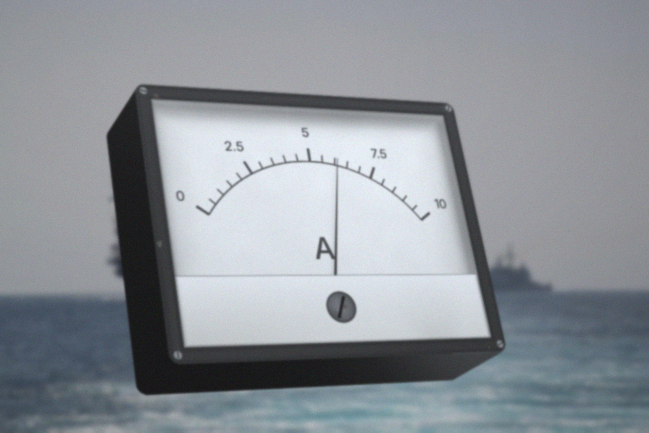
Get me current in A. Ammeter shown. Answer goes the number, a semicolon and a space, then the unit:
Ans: 6; A
